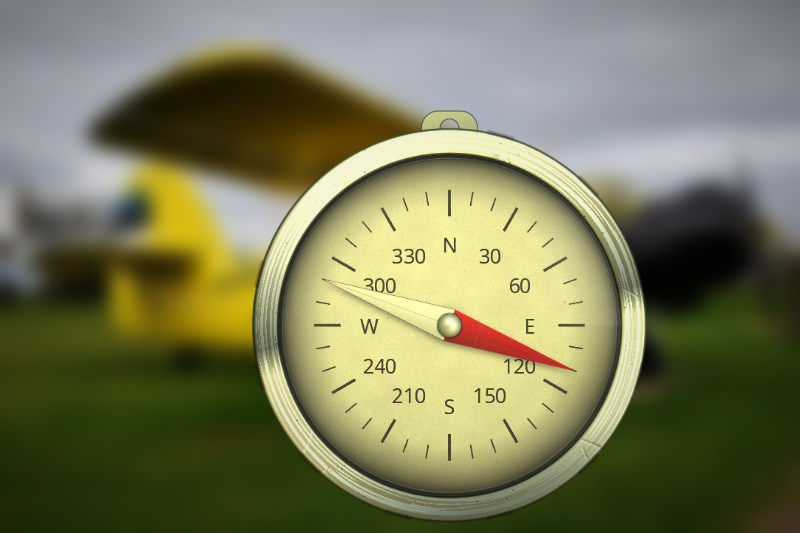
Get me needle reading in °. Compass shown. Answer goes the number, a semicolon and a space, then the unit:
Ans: 110; °
